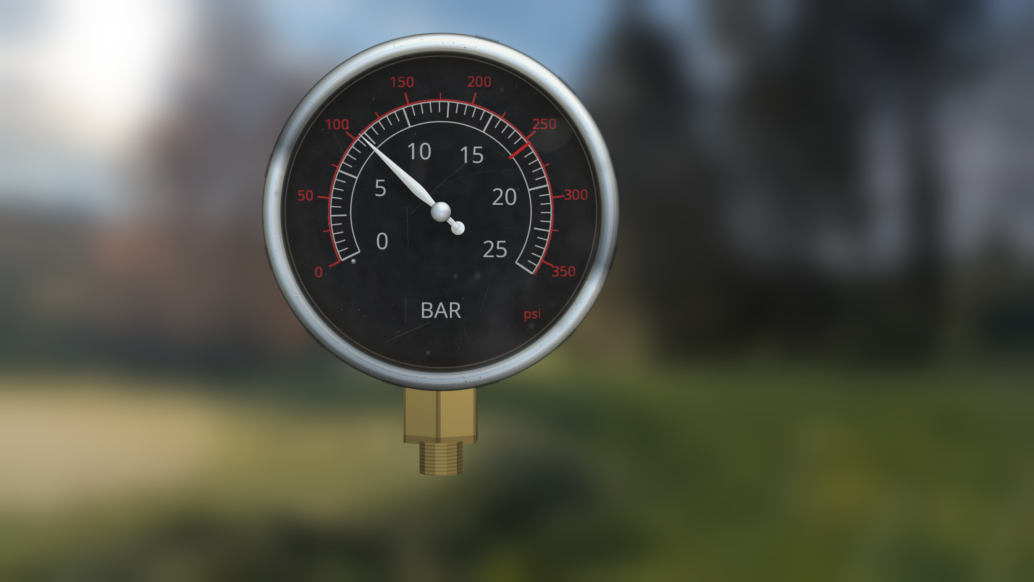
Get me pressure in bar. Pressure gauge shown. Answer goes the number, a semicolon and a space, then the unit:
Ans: 7.25; bar
